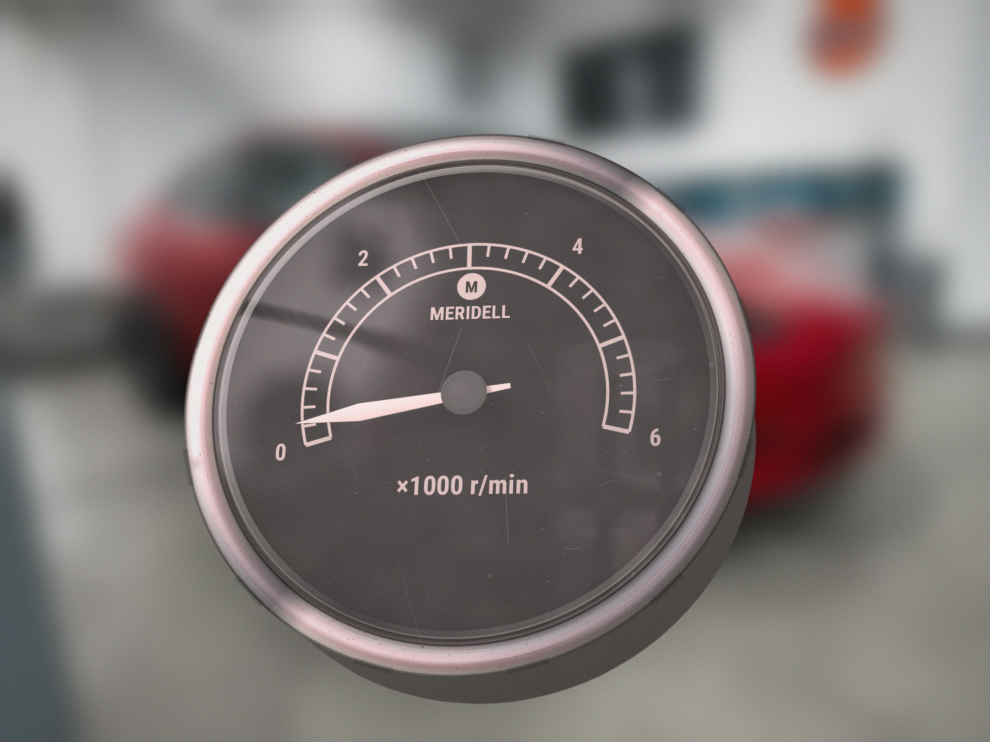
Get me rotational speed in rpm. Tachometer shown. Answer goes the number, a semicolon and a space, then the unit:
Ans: 200; rpm
